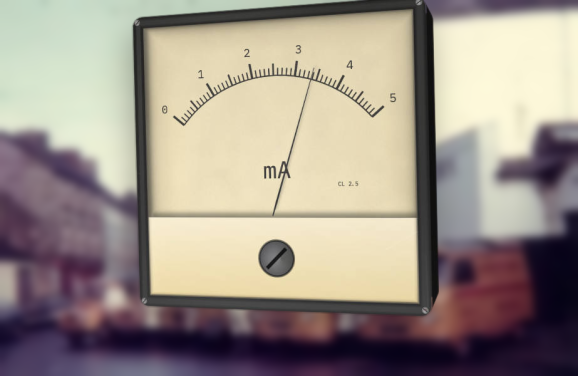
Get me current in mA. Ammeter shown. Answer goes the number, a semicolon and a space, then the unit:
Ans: 3.4; mA
